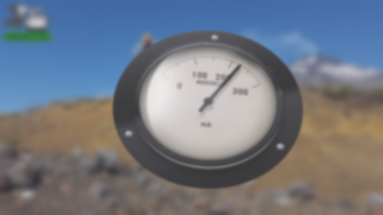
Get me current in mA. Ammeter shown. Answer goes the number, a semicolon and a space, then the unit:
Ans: 225; mA
